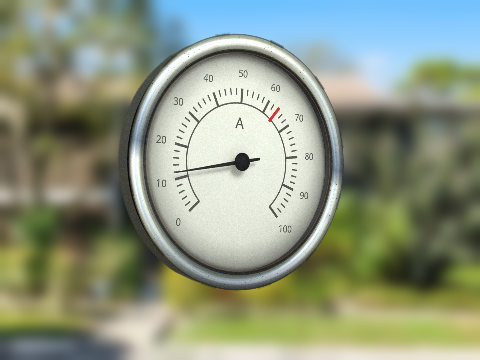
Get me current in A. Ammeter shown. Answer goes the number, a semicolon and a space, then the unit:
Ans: 12; A
